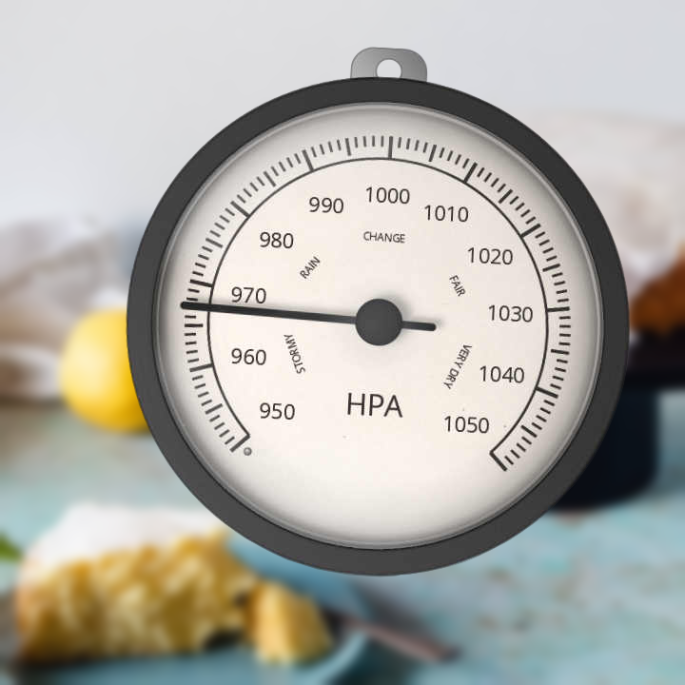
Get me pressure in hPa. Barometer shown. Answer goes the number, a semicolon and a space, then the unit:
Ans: 967; hPa
